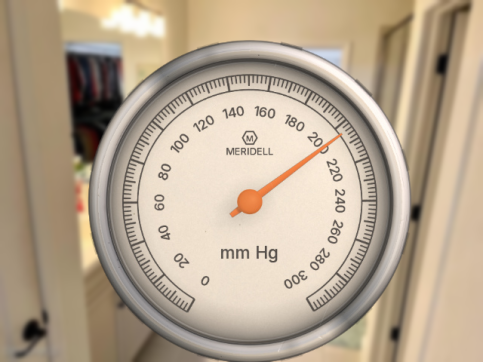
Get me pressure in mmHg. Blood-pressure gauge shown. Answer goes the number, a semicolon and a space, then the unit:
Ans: 204; mmHg
